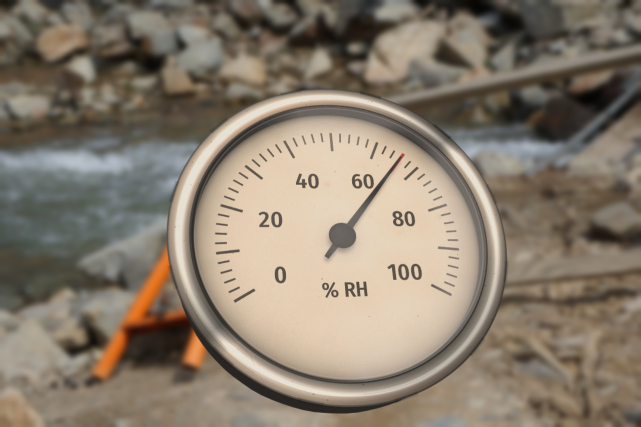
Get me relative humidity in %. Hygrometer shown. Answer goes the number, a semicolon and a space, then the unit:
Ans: 66; %
